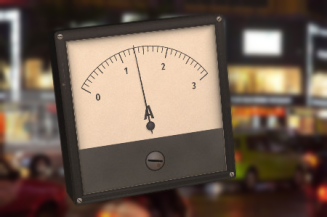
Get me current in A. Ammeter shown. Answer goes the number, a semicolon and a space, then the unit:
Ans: 1.3; A
